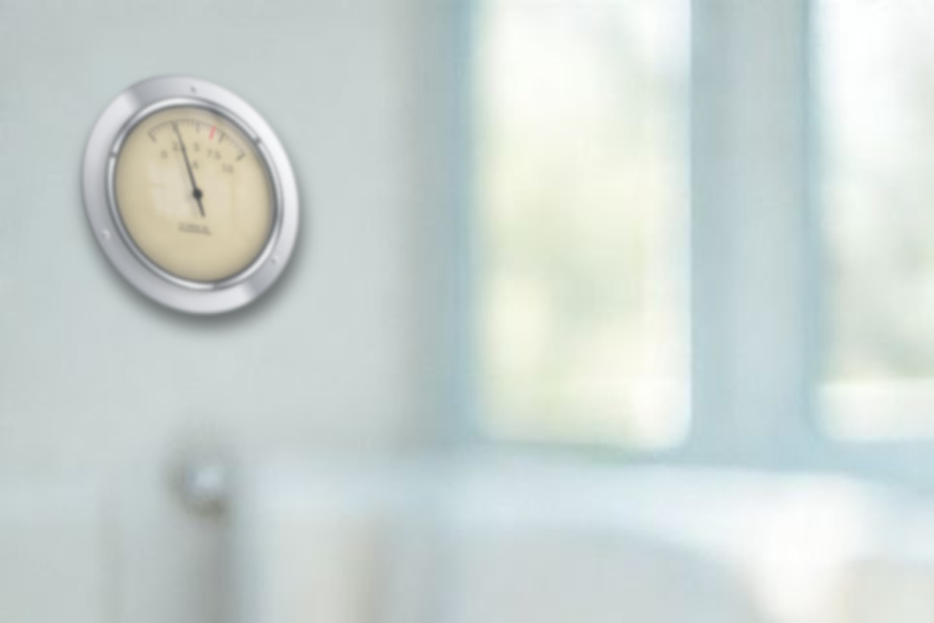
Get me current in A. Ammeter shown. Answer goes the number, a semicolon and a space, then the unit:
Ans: 2.5; A
